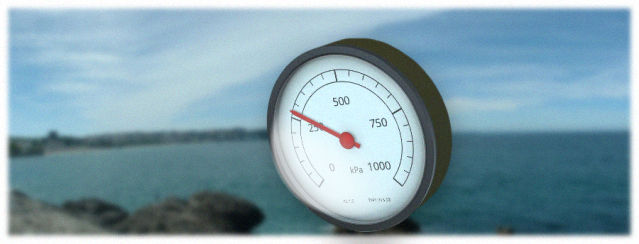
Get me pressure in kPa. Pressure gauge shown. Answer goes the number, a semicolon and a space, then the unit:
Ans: 275; kPa
